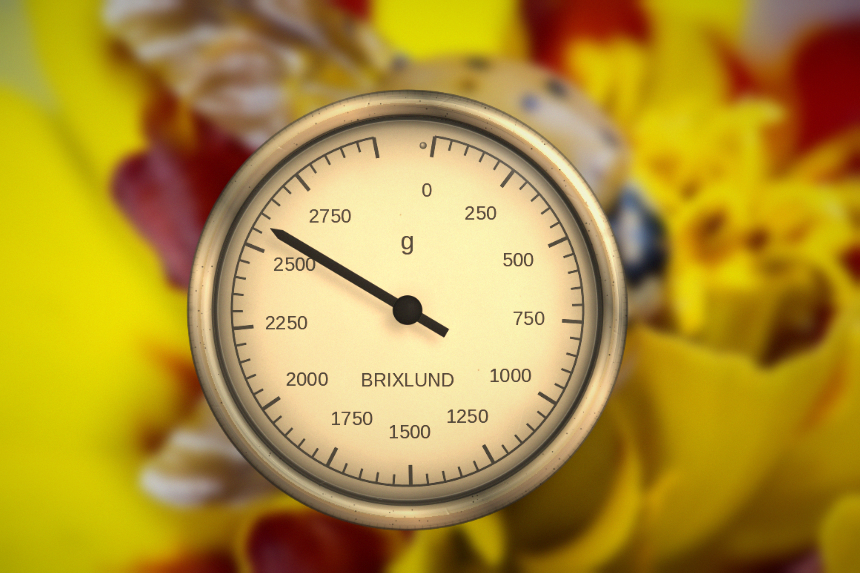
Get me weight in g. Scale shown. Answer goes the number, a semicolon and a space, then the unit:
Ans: 2575; g
